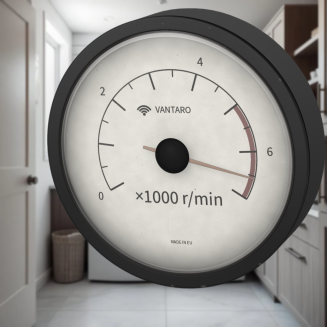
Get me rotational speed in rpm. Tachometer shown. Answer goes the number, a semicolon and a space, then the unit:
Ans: 6500; rpm
